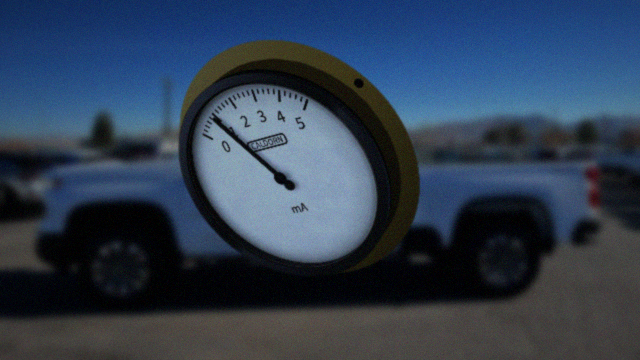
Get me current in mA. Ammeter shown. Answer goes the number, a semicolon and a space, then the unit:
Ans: 1; mA
